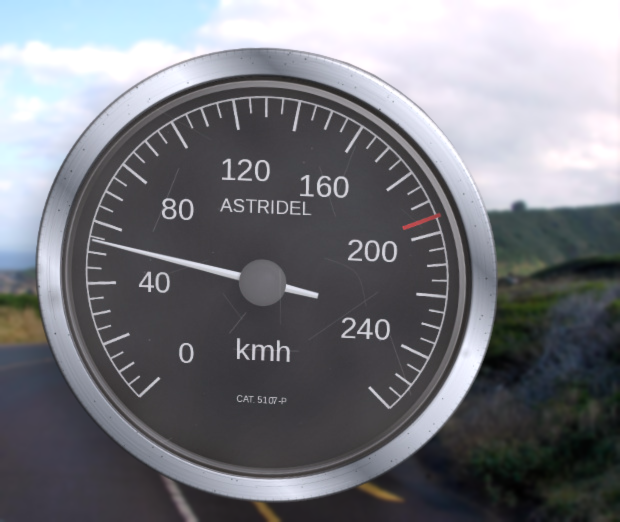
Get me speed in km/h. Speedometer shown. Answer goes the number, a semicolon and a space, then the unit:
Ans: 55; km/h
